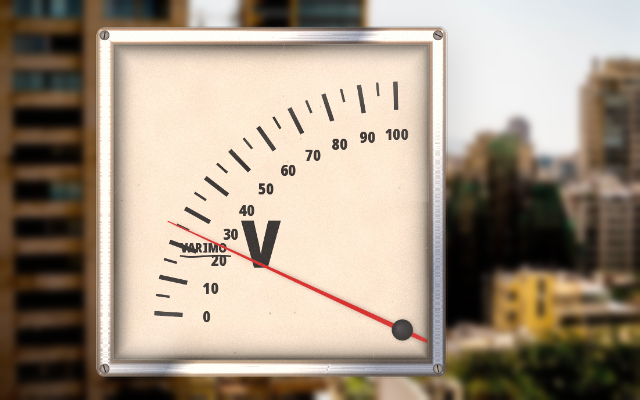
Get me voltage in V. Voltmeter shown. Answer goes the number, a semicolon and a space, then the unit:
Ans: 25; V
